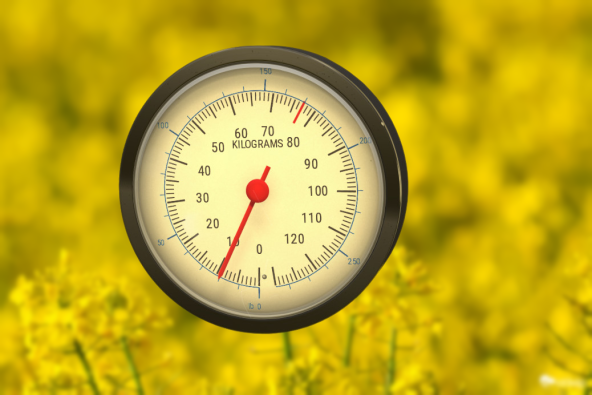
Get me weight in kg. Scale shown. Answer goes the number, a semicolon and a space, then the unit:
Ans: 9; kg
